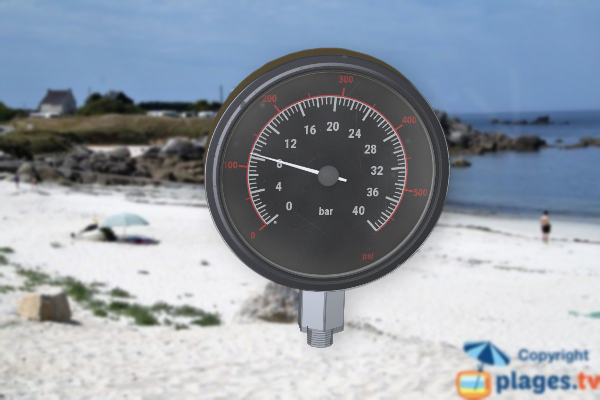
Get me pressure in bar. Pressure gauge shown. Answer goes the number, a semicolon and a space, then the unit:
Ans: 8.5; bar
